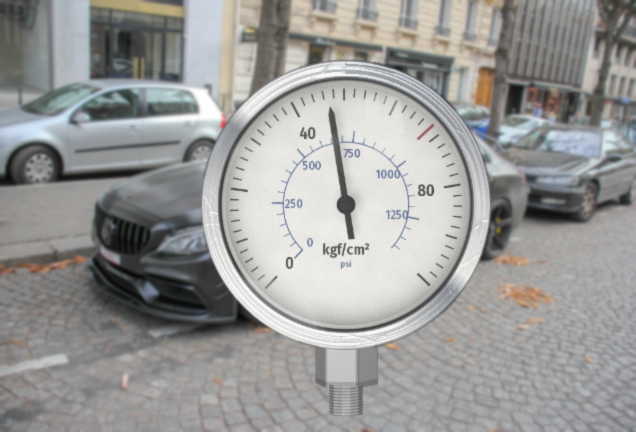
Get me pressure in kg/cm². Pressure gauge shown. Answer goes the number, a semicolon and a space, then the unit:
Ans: 47; kg/cm²
